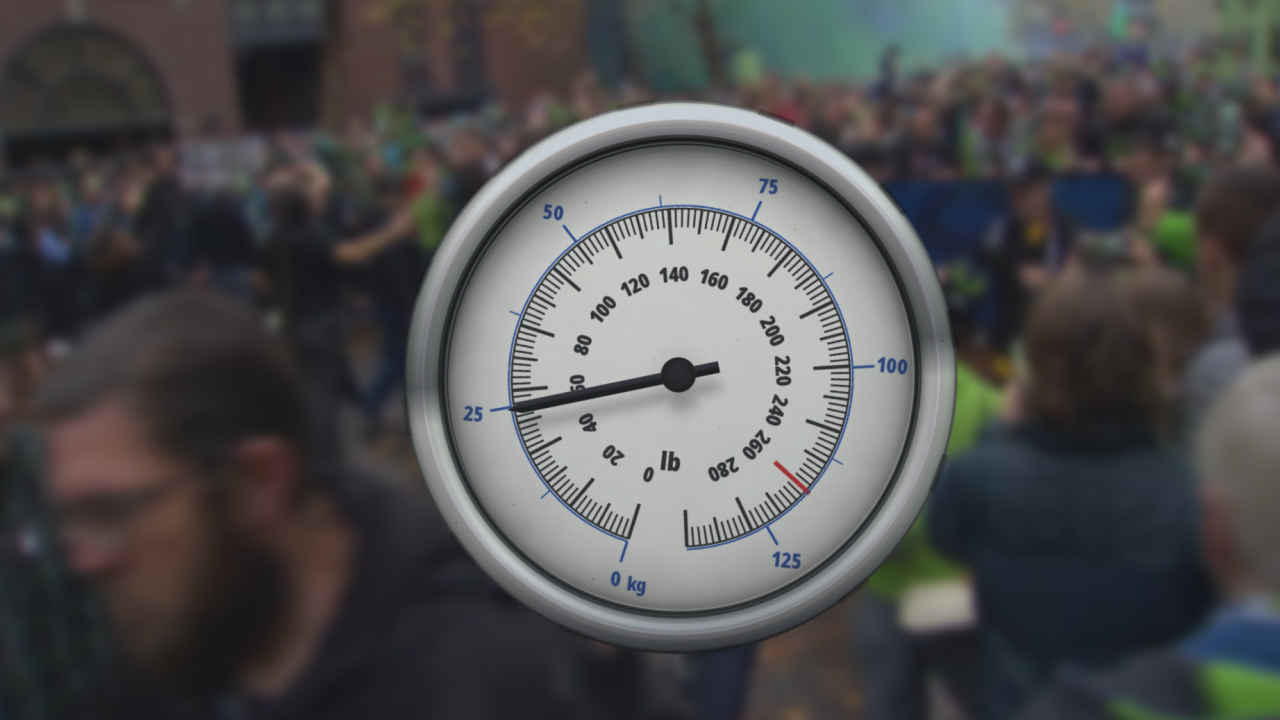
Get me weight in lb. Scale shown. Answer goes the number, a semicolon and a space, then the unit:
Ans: 54; lb
